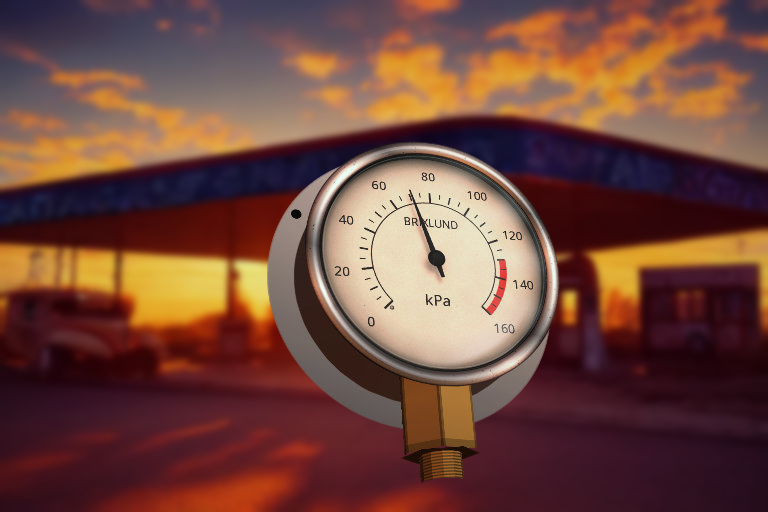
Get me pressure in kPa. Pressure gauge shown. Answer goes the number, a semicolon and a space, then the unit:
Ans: 70; kPa
